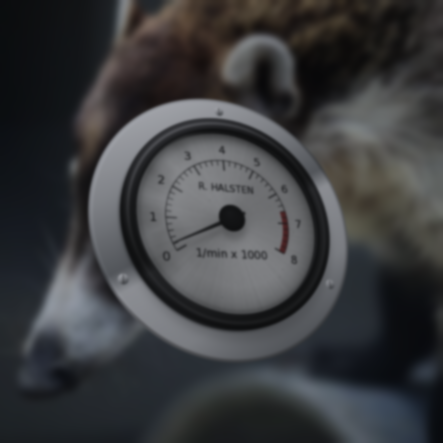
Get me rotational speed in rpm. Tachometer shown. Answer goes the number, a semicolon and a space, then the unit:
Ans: 200; rpm
